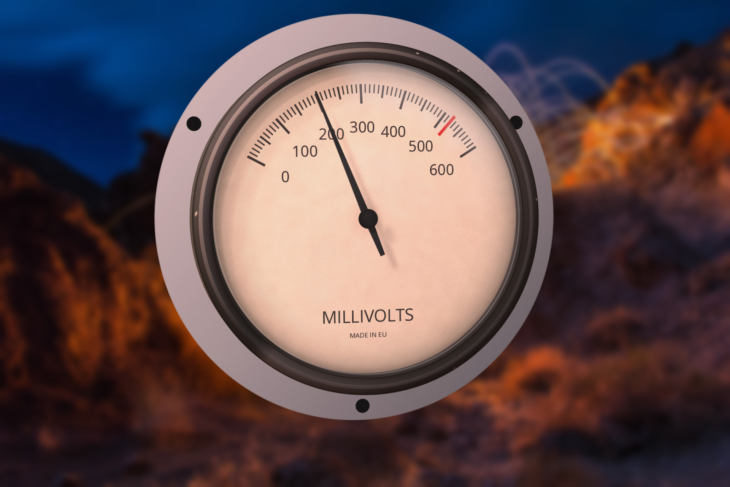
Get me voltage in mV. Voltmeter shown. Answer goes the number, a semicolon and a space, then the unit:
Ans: 200; mV
